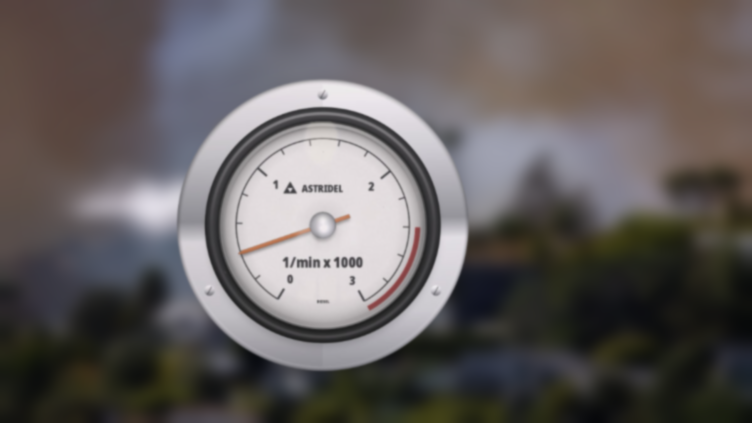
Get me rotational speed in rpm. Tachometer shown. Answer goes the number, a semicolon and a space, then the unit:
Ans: 400; rpm
